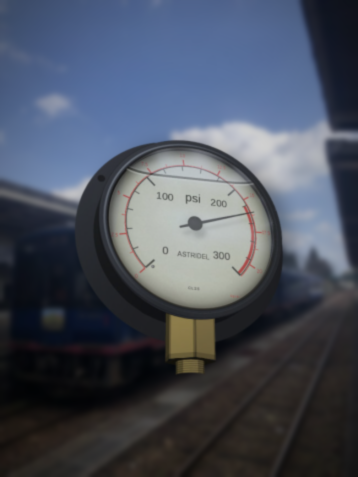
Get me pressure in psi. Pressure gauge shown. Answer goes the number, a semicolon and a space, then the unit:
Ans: 230; psi
